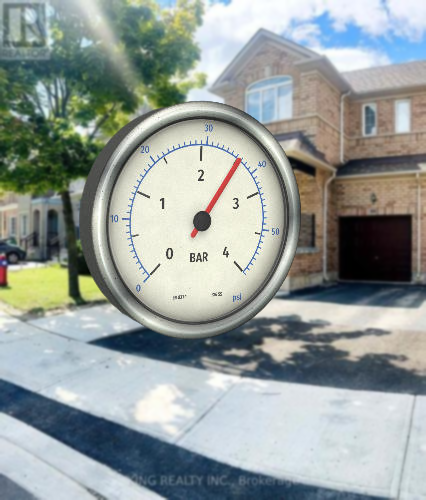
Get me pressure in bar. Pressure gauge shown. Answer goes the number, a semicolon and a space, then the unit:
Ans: 2.5; bar
